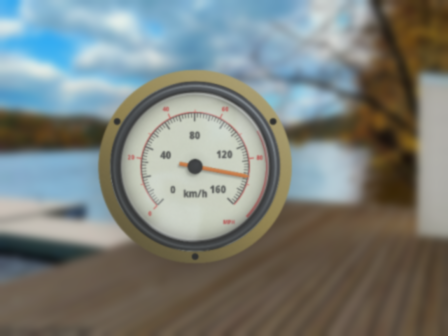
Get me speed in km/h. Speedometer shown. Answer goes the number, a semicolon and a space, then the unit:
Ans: 140; km/h
